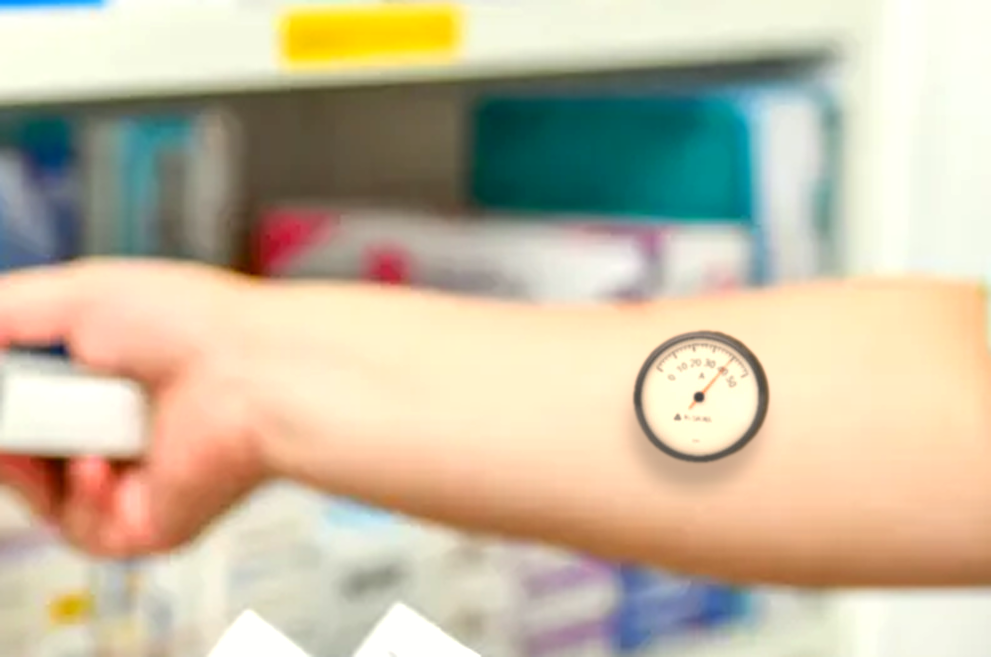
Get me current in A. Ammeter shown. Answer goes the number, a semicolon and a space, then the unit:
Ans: 40; A
